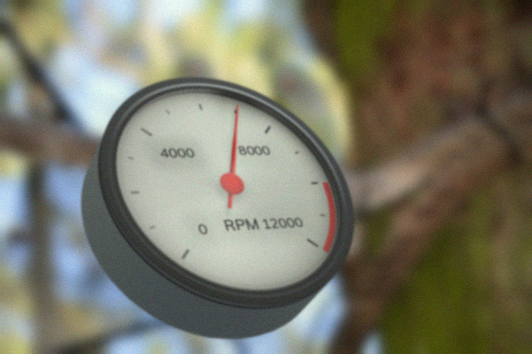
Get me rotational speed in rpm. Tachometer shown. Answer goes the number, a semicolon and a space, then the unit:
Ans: 7000; rpm
